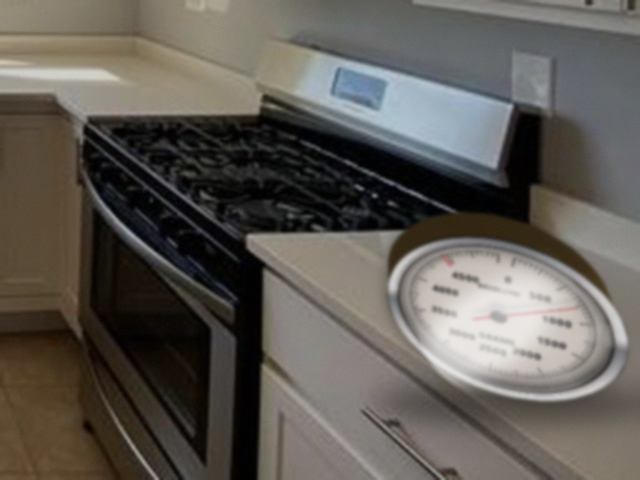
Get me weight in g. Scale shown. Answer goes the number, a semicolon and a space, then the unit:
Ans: 750; g
